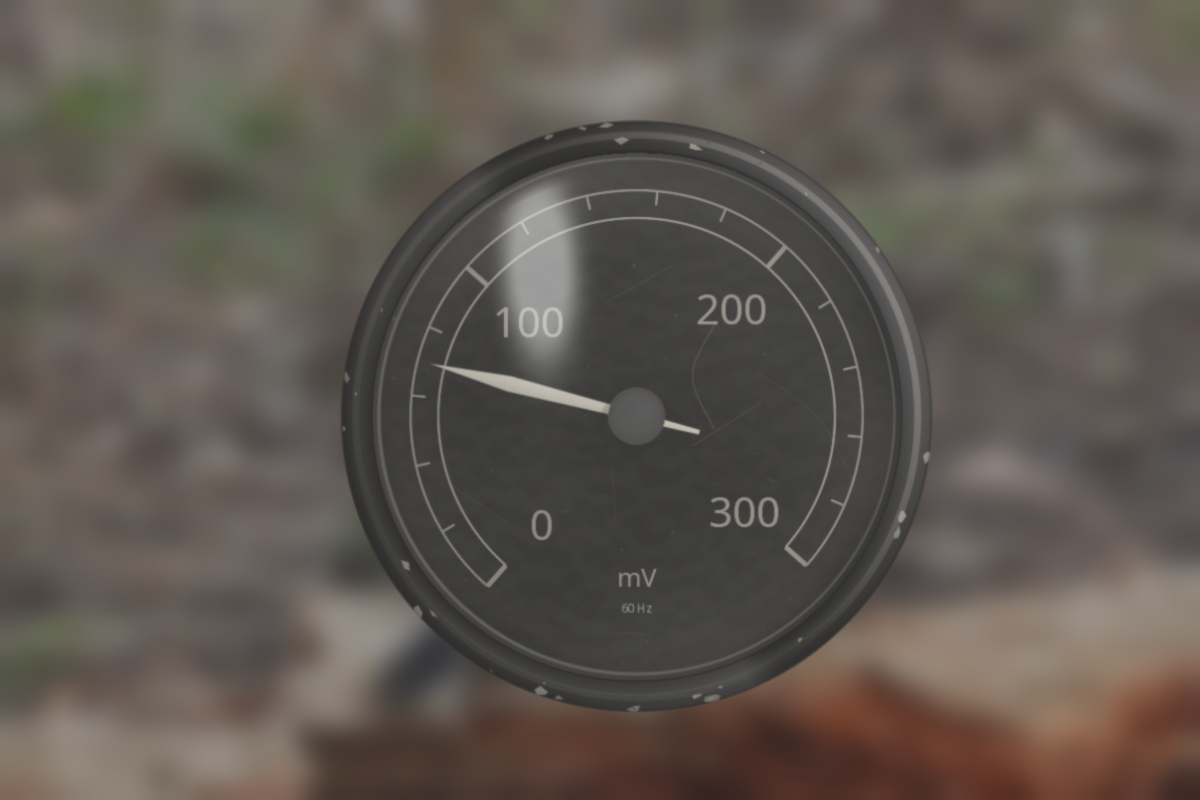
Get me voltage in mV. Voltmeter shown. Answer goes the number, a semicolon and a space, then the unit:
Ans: 70; mV
